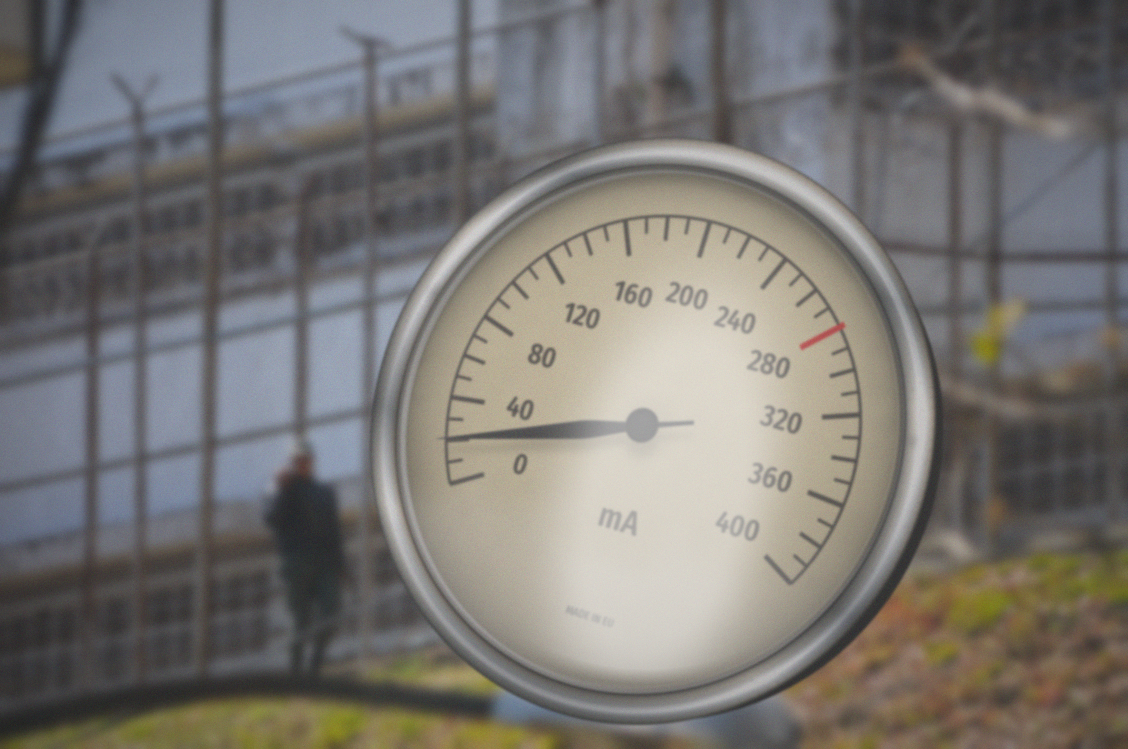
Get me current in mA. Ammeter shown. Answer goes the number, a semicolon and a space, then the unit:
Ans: 20; mA
